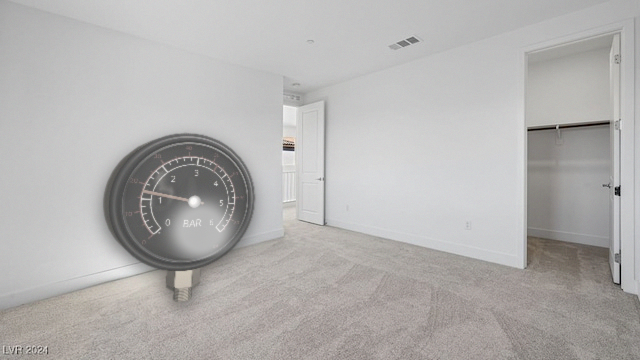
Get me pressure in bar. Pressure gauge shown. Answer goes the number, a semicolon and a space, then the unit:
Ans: 1.2; bar
